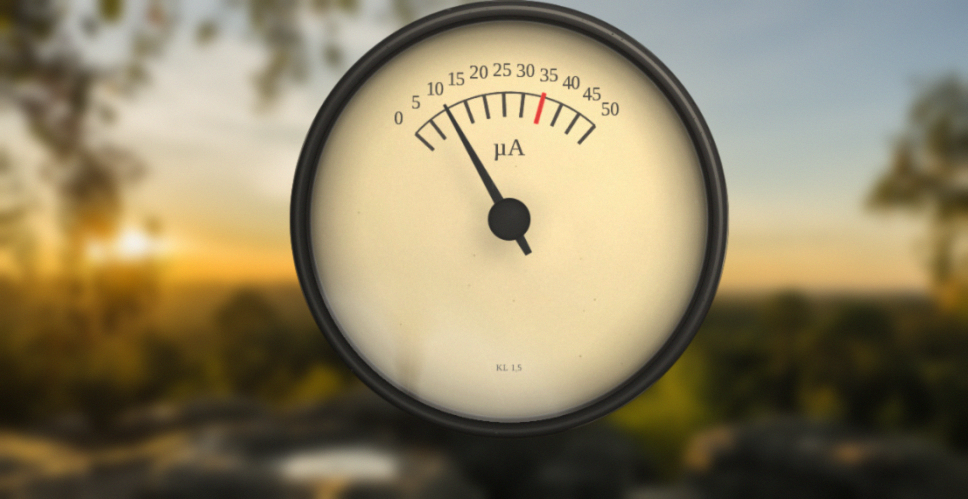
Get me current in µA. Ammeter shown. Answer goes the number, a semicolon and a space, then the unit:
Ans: 10; µA
